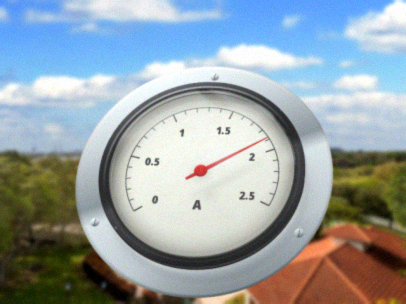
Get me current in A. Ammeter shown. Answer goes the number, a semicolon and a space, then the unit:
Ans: 1.9; A
